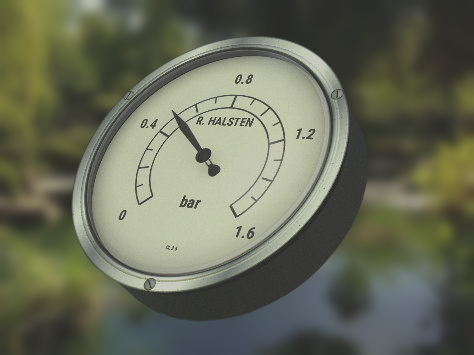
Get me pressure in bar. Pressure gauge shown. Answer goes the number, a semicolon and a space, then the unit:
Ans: 0.5; bar
